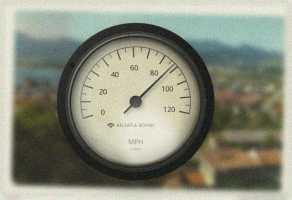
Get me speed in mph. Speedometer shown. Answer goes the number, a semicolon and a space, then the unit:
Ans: 87.5; mph
